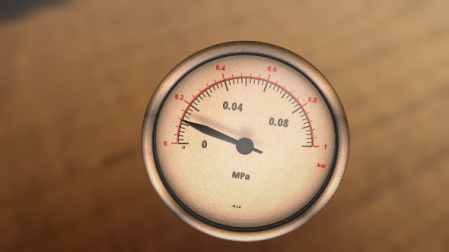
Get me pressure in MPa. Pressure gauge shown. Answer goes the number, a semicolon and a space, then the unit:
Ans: 0.012; MPa
